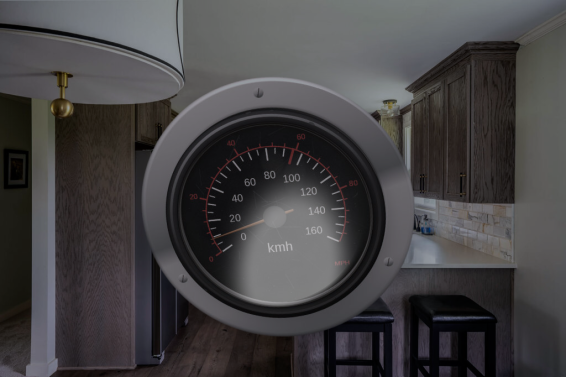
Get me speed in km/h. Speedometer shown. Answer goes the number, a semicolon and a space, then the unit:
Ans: 10; km/h
